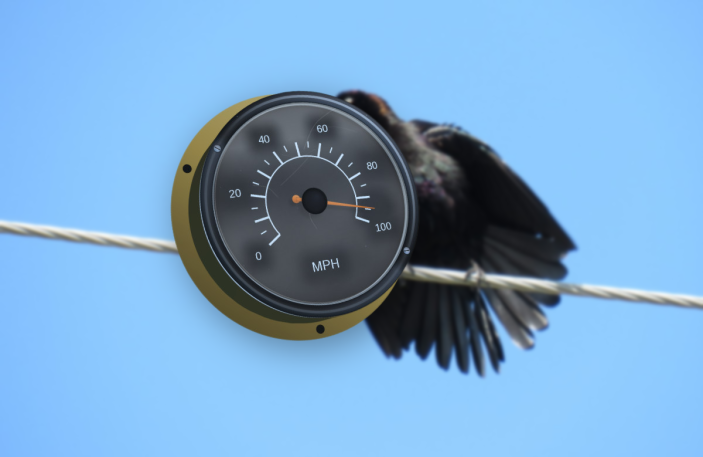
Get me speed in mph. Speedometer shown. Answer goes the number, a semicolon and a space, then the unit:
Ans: 95; mph
